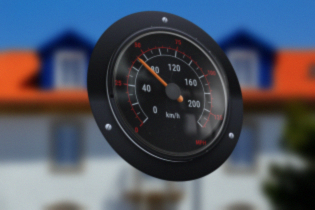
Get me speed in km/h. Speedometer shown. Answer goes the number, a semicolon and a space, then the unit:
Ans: 70; km/h
